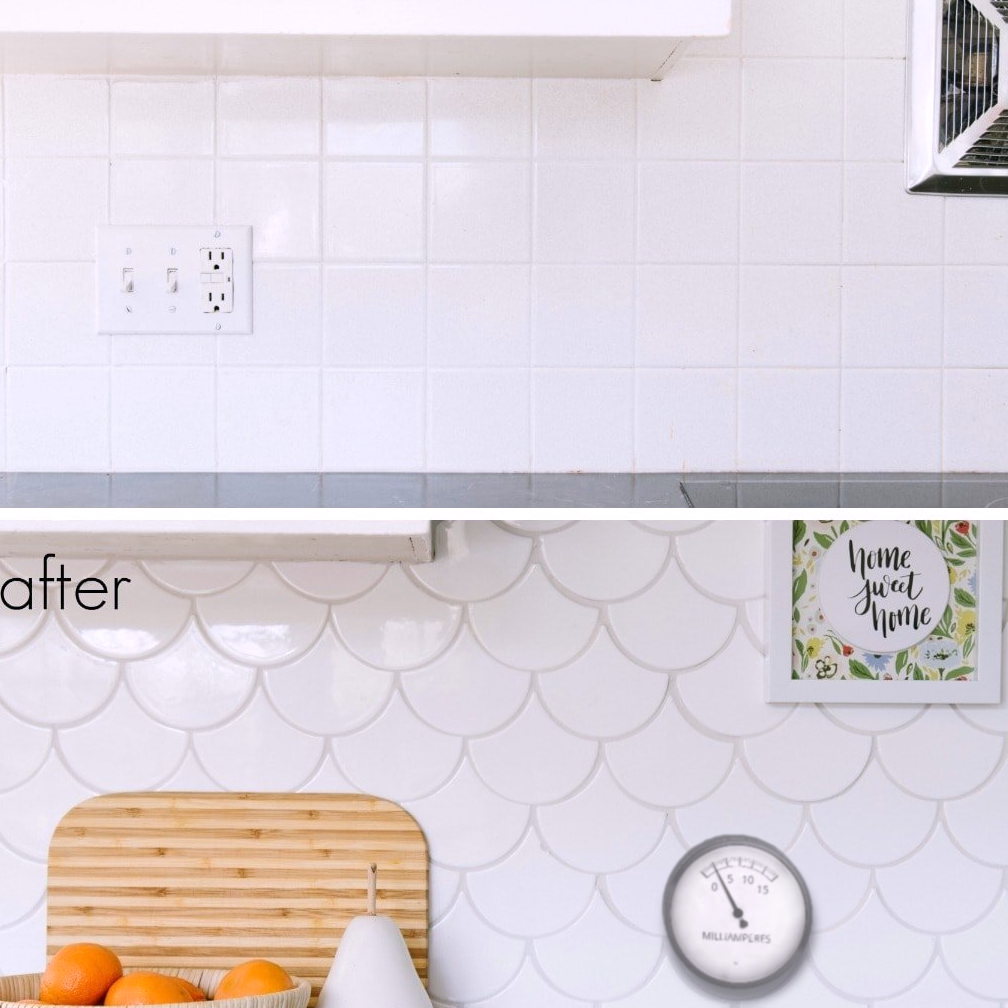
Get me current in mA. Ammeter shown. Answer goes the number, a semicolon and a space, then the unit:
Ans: 2.5; mA
